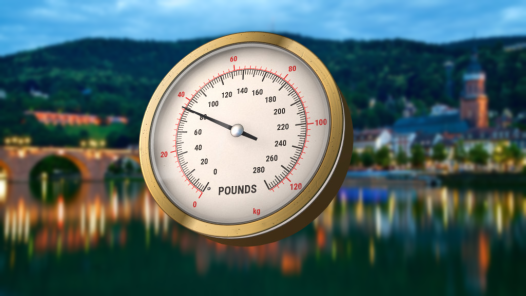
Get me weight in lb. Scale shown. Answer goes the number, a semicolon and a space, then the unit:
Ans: 80; lb
